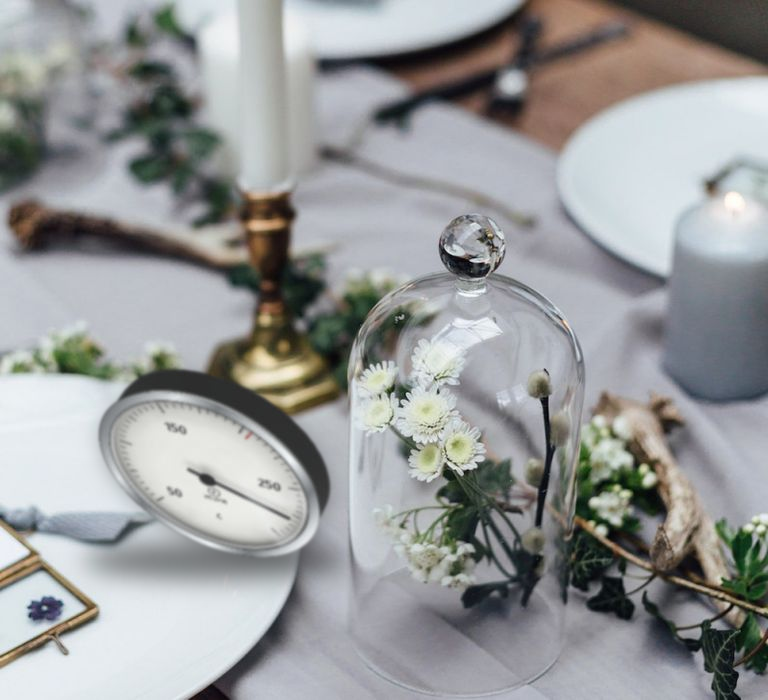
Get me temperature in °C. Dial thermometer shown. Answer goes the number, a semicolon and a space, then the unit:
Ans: 275; °C
